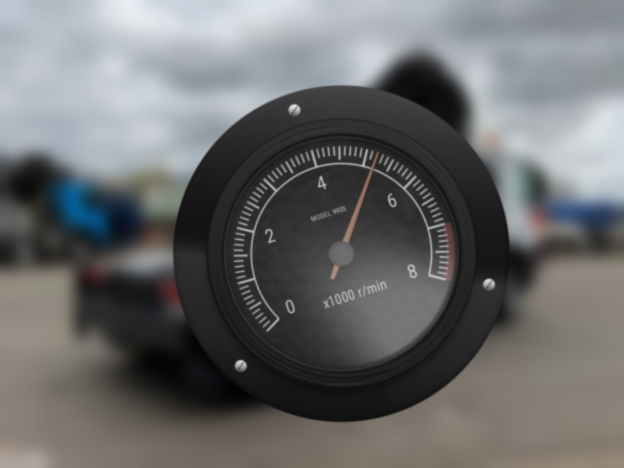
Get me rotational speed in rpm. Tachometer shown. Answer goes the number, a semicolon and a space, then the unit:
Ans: 5200; rpm
